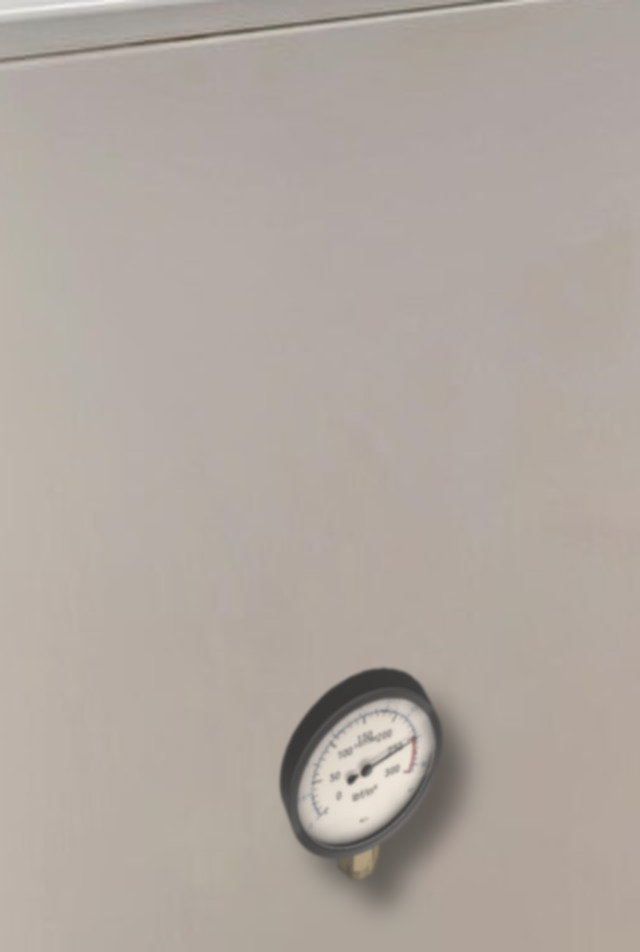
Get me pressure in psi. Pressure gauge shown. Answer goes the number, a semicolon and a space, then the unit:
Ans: 250; psi
